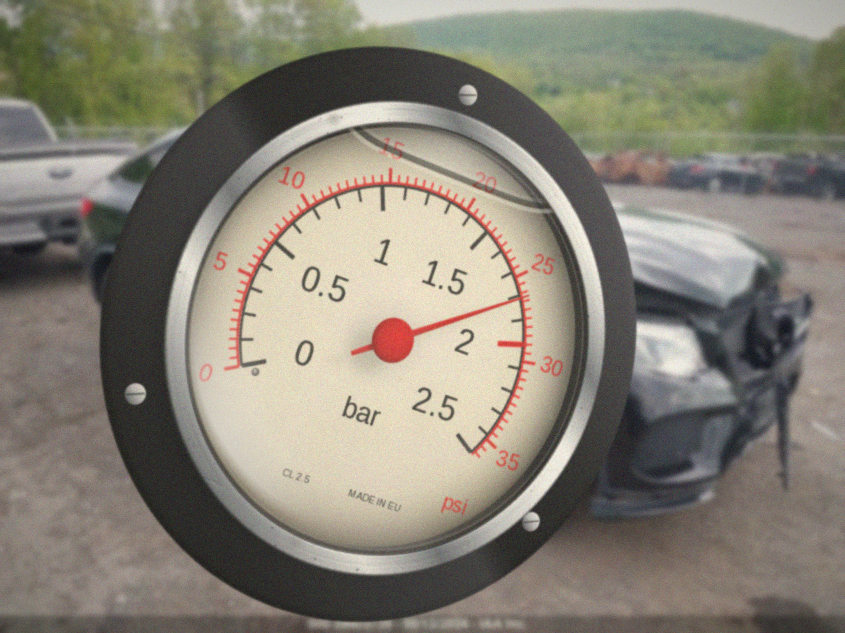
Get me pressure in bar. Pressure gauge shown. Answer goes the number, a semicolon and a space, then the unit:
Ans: 1.8; bar
